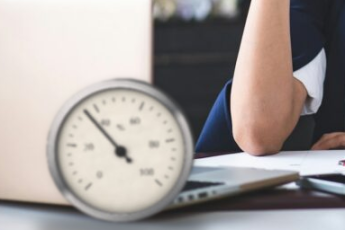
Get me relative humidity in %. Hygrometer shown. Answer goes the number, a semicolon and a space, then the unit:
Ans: 36; %
